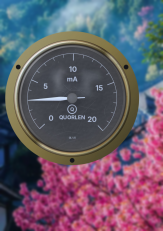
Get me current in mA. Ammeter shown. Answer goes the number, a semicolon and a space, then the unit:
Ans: 3; mA
